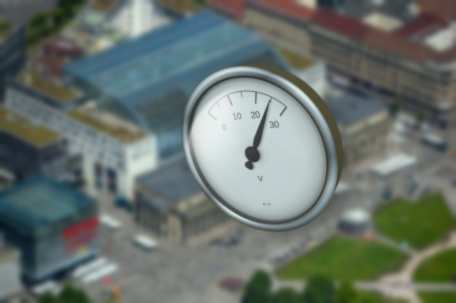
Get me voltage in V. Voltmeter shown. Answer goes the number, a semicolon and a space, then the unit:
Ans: 25; V
